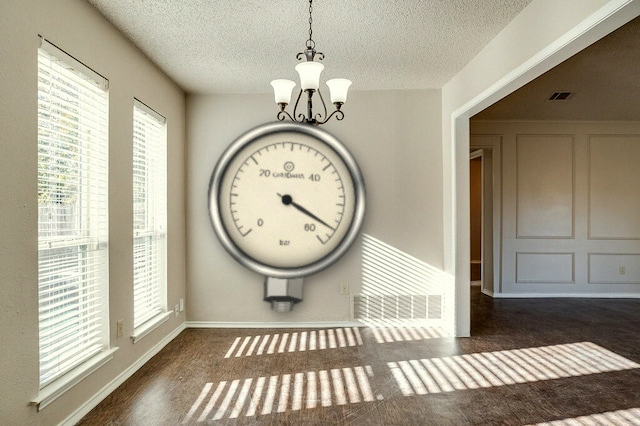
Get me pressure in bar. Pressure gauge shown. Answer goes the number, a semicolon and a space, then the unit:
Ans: 56; bar
